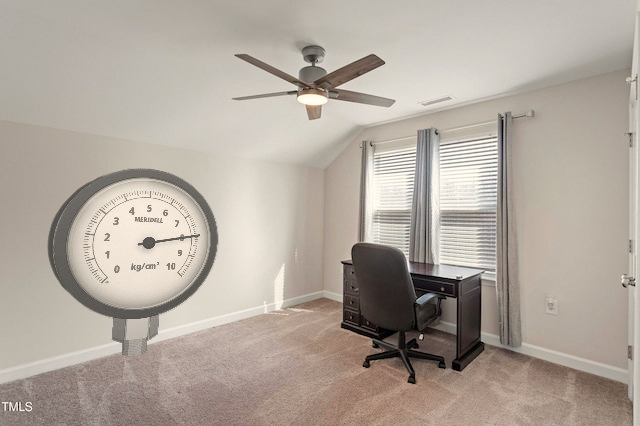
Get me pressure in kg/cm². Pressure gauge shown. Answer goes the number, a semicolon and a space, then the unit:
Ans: 8; kg/cm²
